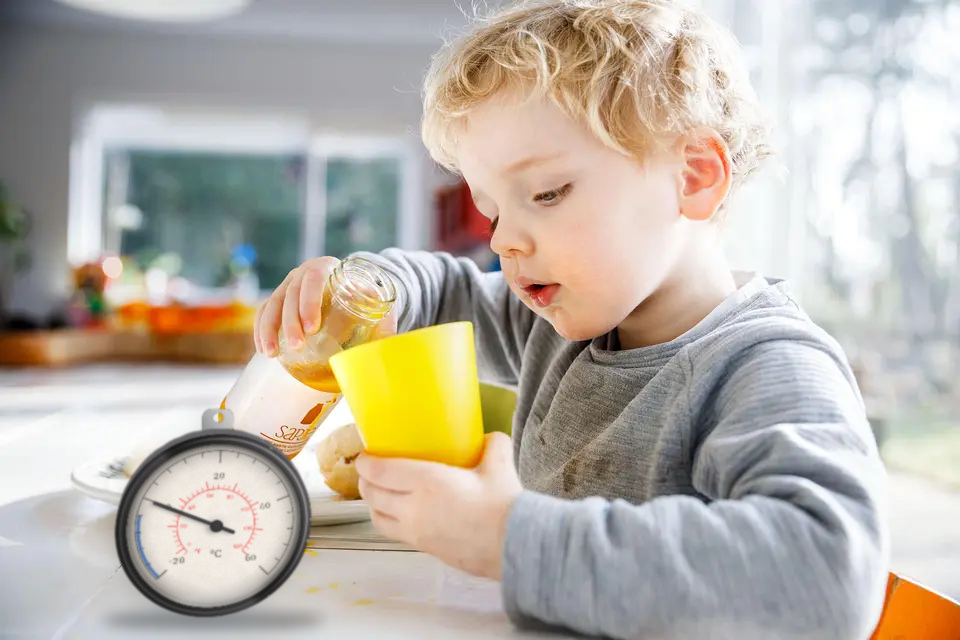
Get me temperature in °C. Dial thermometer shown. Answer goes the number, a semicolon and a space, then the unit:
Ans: 0; °C
